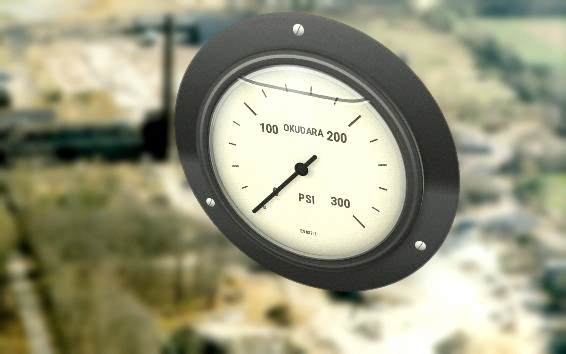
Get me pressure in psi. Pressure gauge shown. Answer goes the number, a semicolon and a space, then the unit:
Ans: 0; psi
